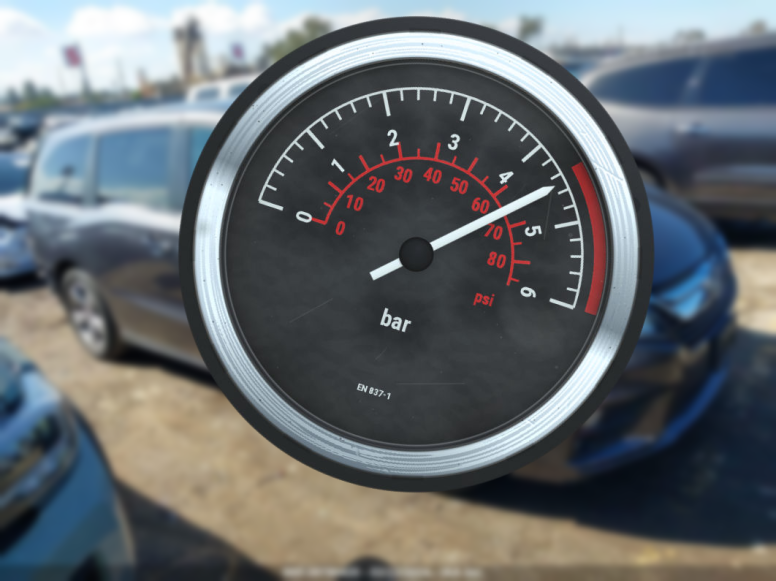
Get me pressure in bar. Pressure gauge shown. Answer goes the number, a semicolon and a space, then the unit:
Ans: 4.5; bar
